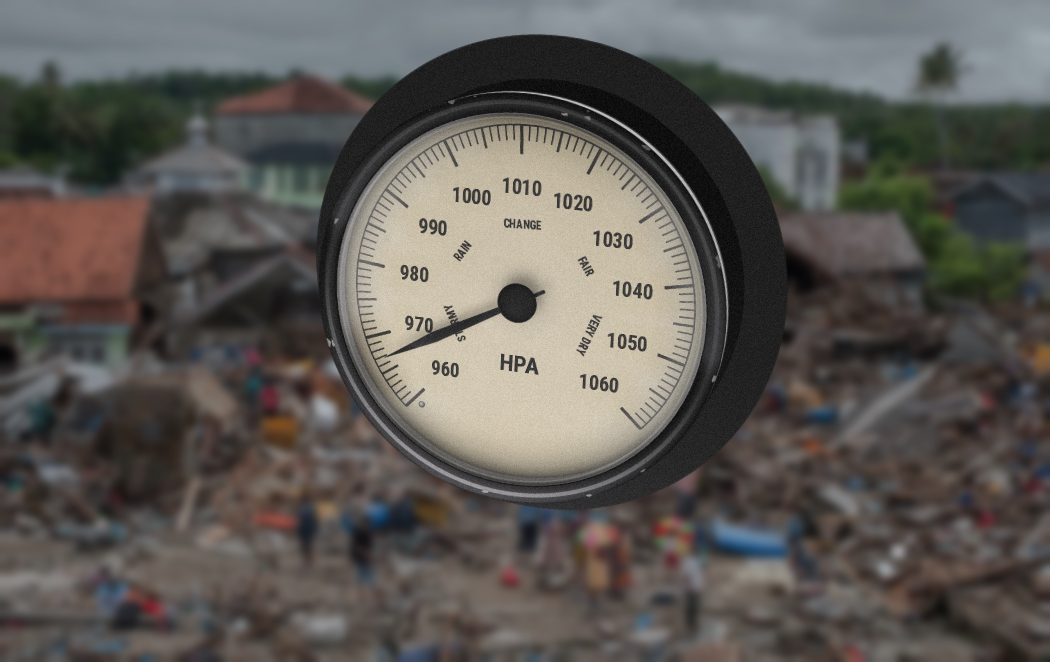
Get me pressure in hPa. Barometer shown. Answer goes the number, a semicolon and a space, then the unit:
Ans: 967; hPa
